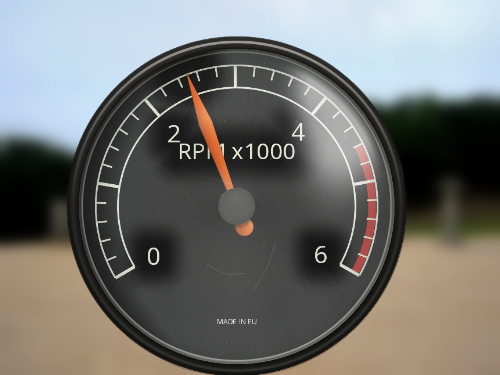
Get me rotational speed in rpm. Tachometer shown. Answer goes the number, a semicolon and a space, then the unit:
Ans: 2500; rpm
